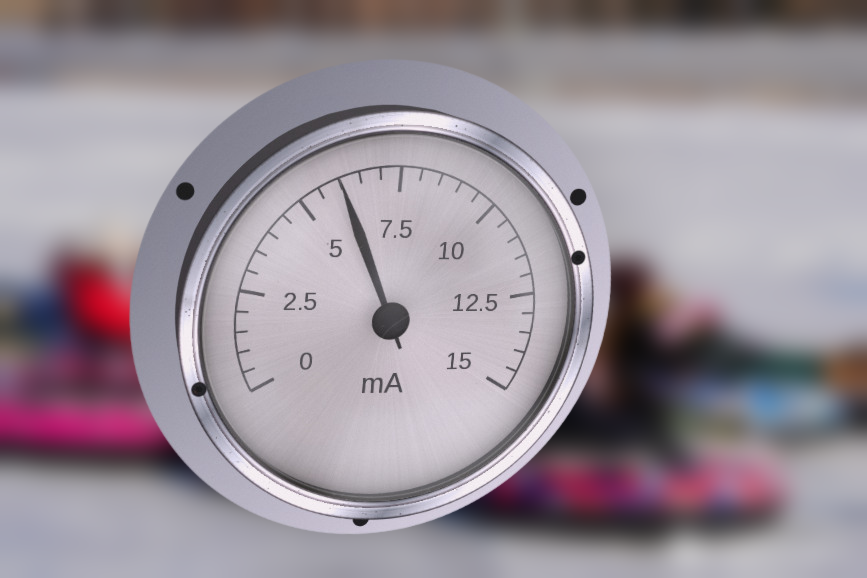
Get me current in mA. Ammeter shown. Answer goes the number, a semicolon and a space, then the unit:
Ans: 6; mA
